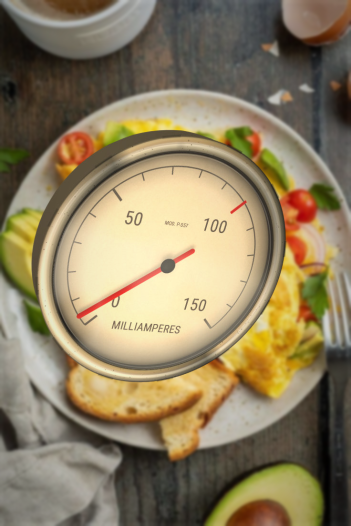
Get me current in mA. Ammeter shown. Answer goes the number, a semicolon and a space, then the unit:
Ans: 5; mA
